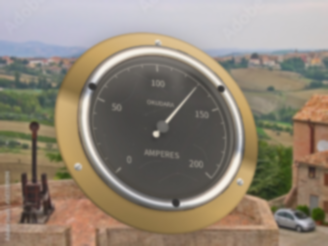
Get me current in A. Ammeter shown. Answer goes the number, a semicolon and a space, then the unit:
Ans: 130; A
